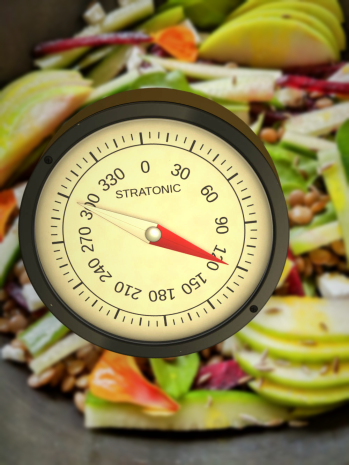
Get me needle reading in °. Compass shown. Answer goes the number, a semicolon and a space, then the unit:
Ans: 120; °
